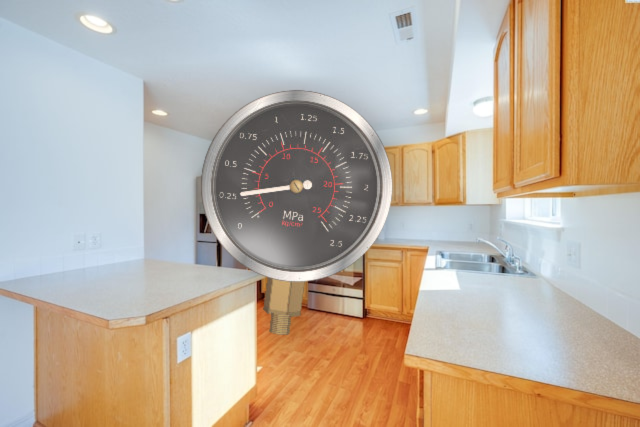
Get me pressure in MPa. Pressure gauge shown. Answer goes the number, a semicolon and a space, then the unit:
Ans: 0.25; MPa
